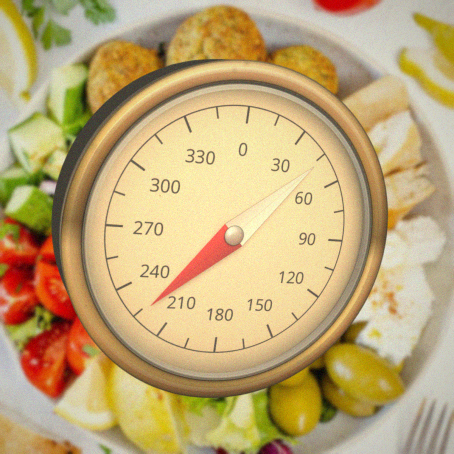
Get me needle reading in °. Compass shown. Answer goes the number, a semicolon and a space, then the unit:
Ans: 225; °
